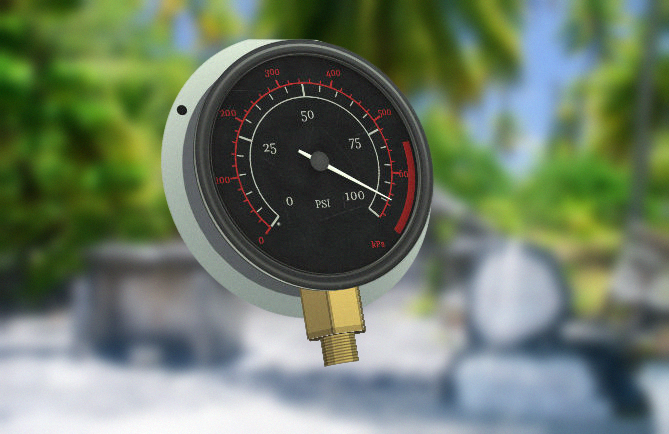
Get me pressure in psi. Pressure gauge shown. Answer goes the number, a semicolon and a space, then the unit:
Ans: 95; psi
